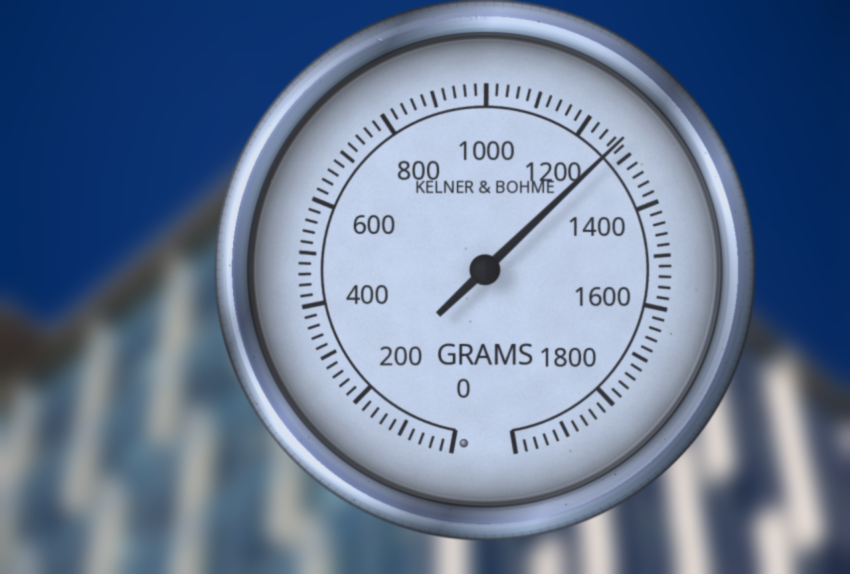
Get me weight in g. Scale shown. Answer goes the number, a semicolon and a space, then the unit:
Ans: 1270; g
